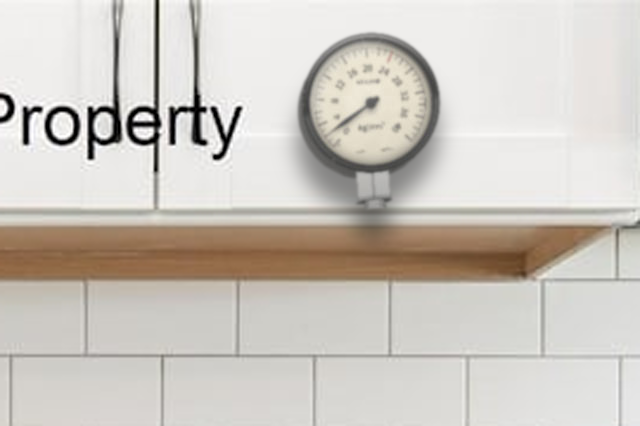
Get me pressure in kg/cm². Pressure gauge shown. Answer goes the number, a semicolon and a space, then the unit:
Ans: 2; kg/cm²
